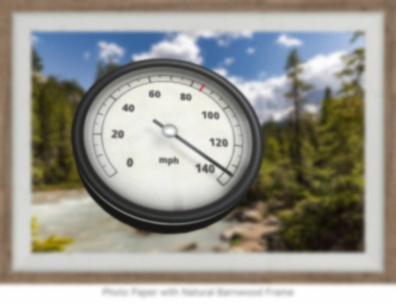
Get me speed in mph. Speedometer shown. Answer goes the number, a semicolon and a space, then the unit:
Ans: 135; mph
